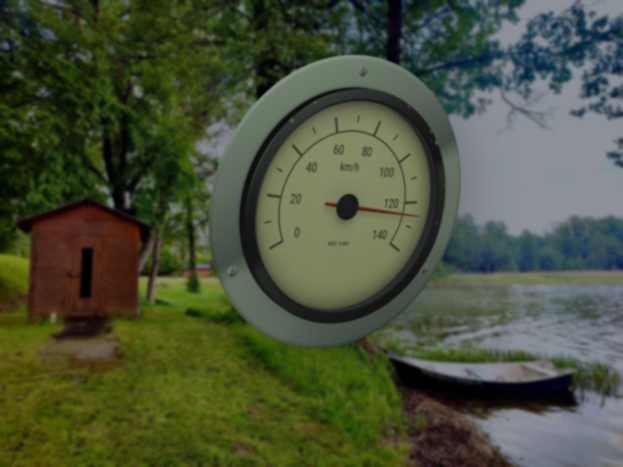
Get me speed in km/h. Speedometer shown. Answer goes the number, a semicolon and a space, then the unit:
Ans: 125; km/h
